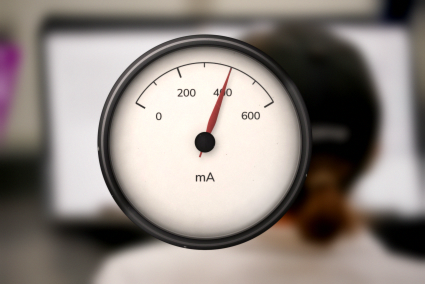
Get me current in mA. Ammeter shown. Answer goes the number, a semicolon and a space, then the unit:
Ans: 400; mA
